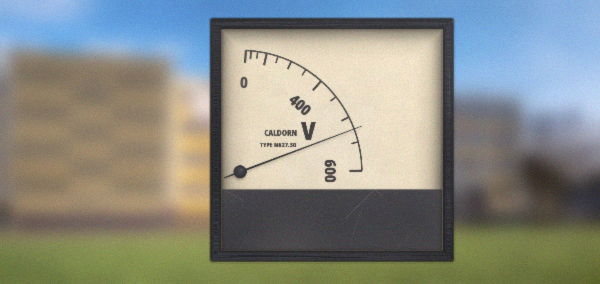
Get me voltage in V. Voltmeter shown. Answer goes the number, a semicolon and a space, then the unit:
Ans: 525; V
